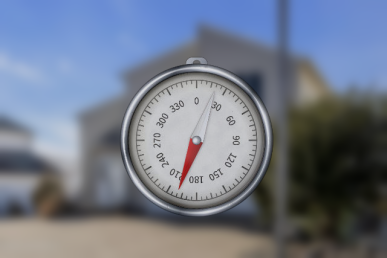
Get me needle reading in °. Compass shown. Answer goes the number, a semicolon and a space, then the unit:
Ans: 200; °
